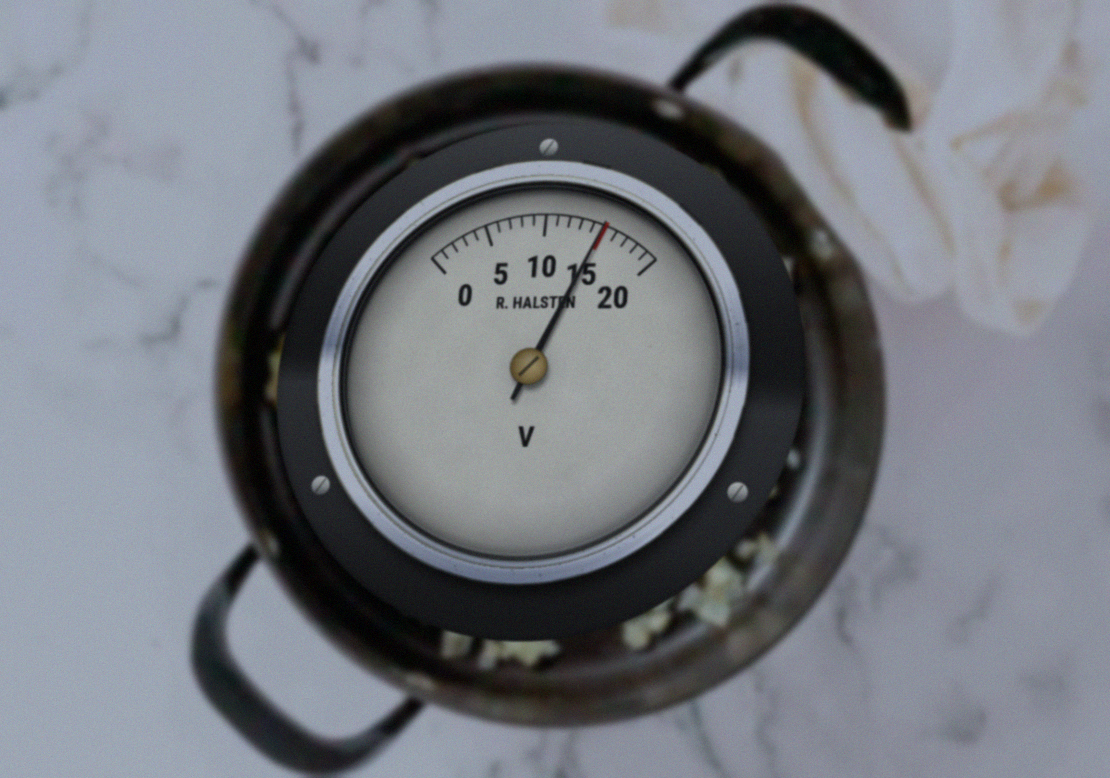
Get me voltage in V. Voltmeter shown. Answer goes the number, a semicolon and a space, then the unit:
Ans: 15; V
